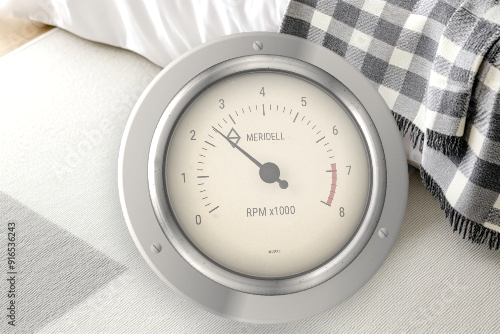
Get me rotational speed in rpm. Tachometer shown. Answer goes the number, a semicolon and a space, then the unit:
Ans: 2400; rpm
